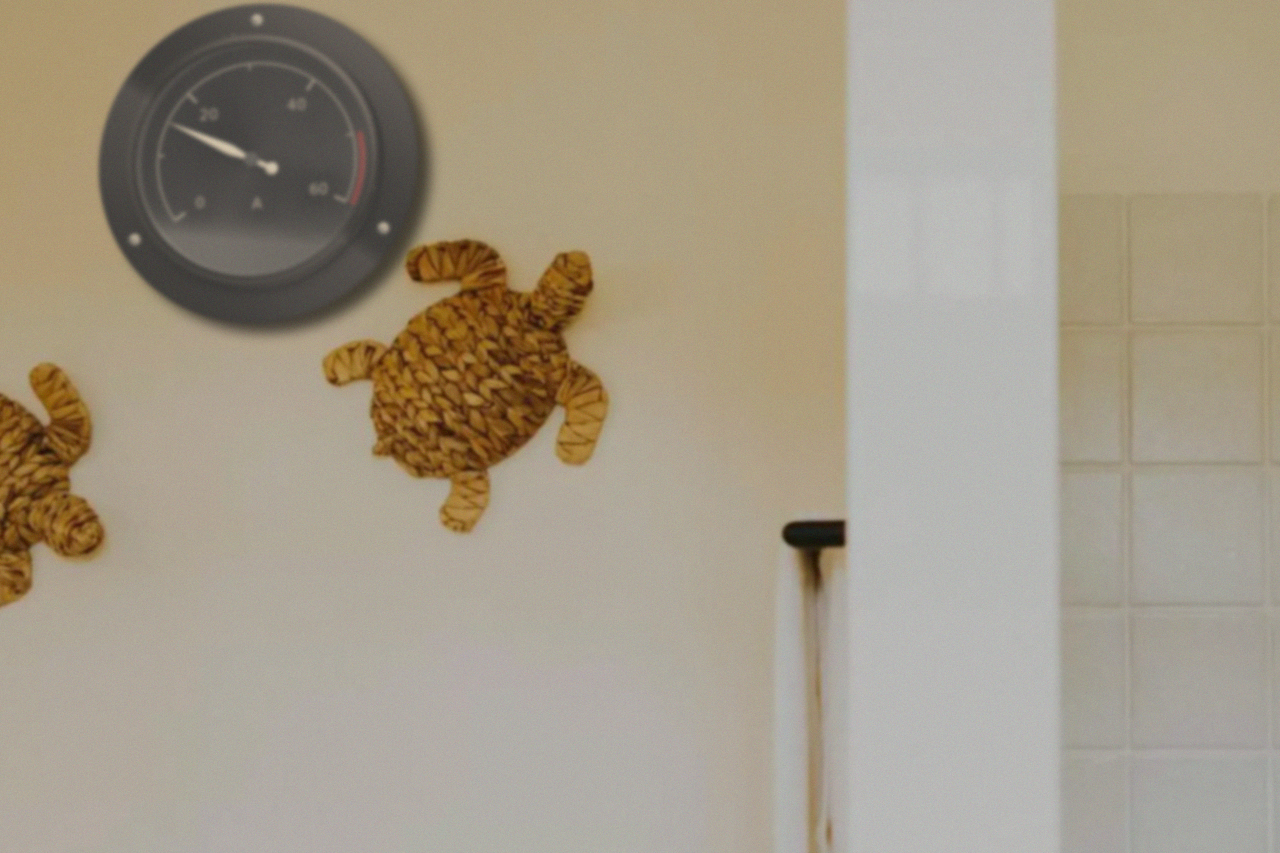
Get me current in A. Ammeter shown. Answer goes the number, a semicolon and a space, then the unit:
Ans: 15; A
